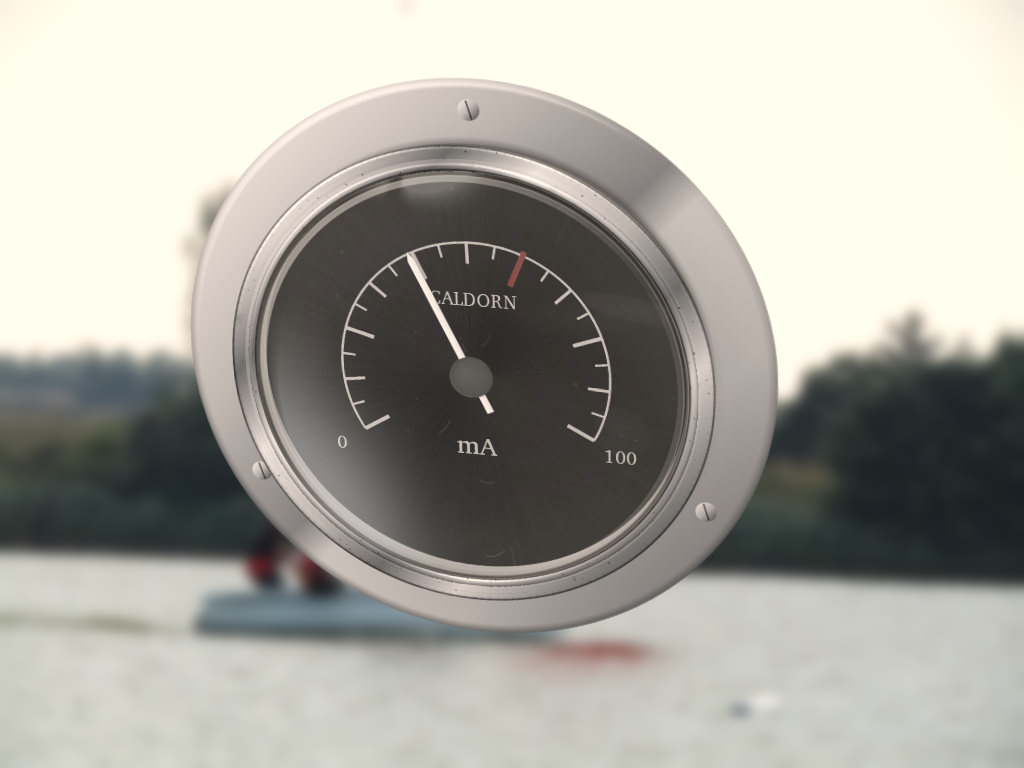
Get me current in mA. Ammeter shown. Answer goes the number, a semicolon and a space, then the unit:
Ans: 40; mA
